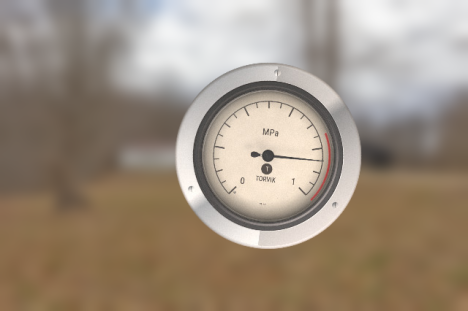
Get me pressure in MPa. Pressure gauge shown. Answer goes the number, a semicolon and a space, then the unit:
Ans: 0.85; MPa
